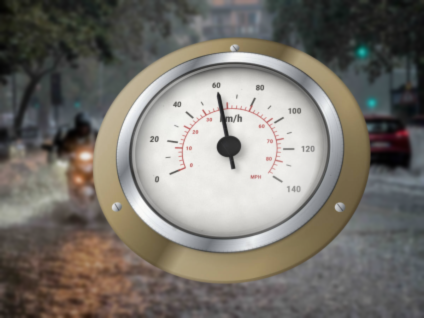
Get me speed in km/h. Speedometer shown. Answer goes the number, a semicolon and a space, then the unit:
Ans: 60; km/h
